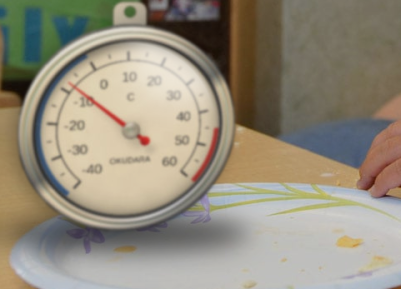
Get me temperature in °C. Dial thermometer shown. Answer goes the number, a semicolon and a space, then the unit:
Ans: -7.5; °C
